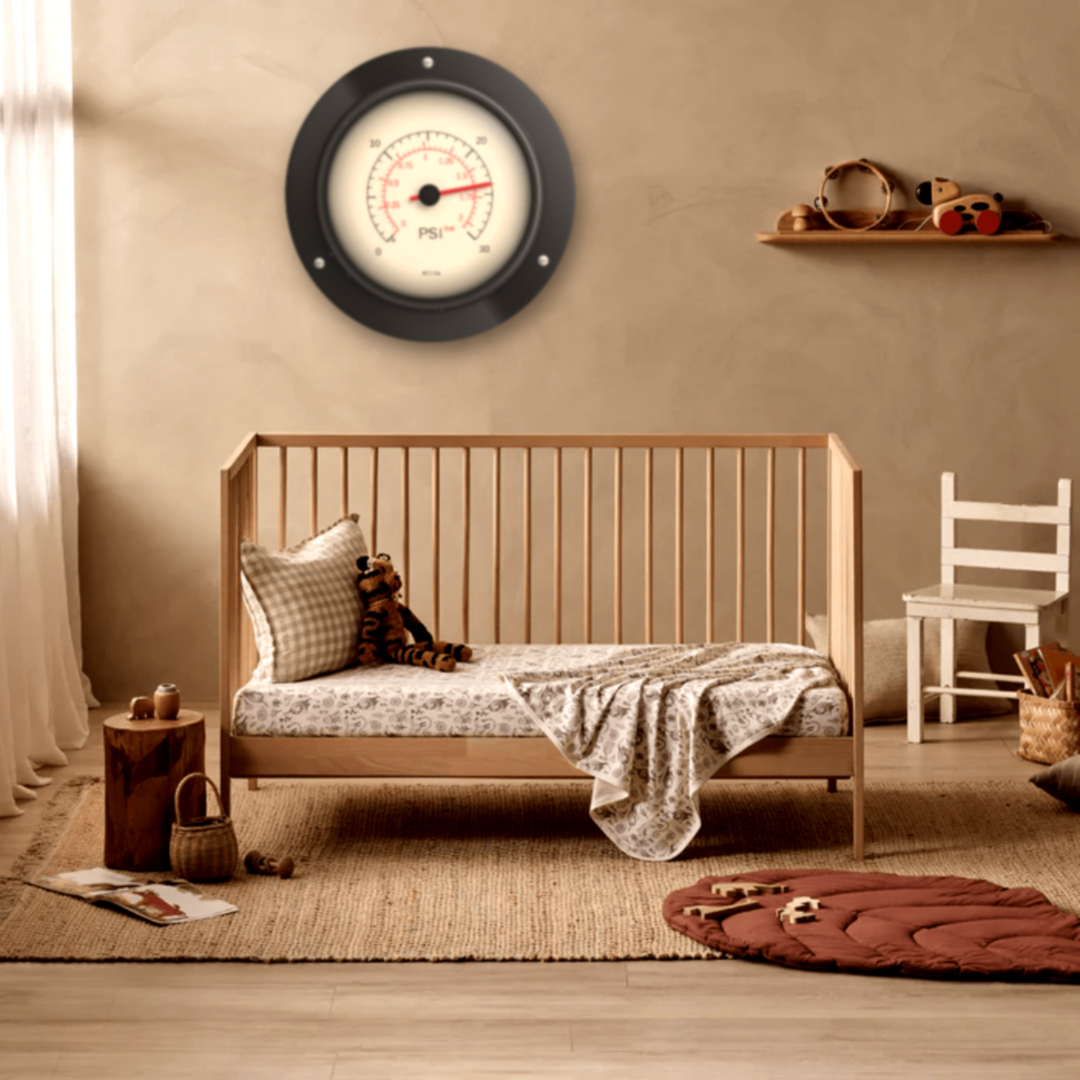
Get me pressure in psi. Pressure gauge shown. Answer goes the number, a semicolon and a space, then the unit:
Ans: 24; psi
